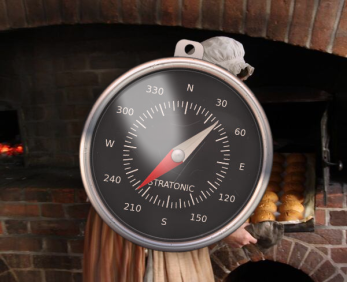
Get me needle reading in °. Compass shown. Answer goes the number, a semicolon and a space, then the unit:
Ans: 220; °
